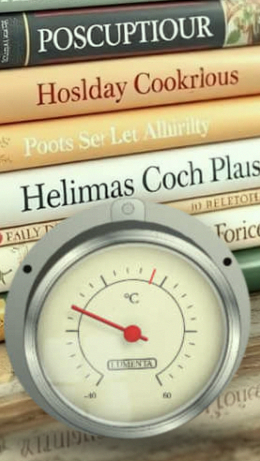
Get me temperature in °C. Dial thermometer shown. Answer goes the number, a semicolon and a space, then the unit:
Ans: -12; °C
